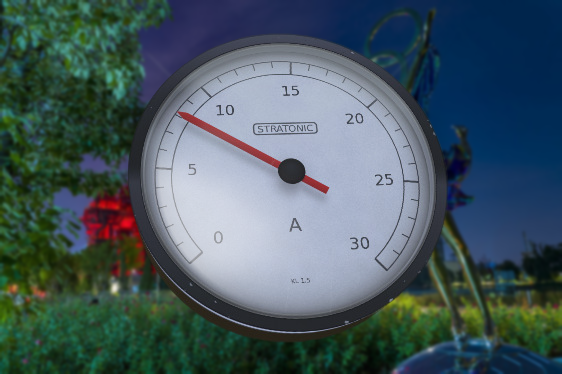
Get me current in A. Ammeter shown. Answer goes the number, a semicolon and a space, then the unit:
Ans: 8; A
